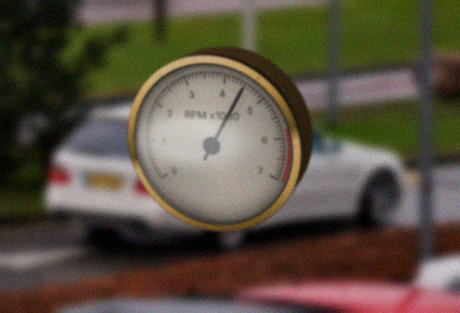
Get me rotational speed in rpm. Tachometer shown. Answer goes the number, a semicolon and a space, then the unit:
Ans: 4500; rpm
